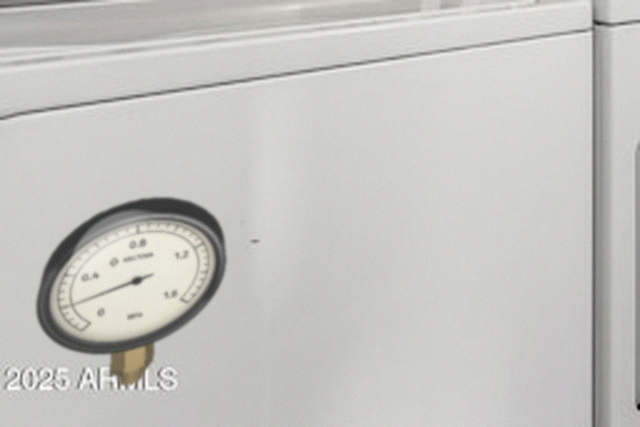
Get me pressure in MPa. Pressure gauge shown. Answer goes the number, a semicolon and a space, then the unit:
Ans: 0.2; MPa
